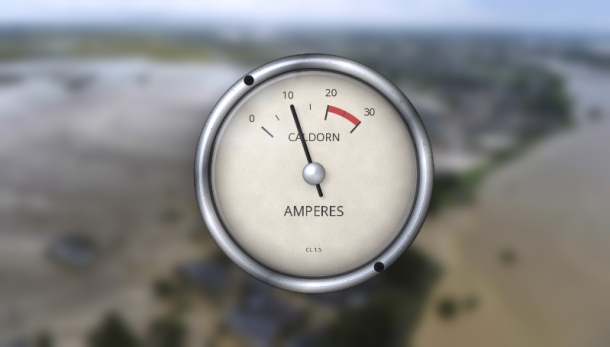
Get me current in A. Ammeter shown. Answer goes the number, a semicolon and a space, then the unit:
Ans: 10; A
